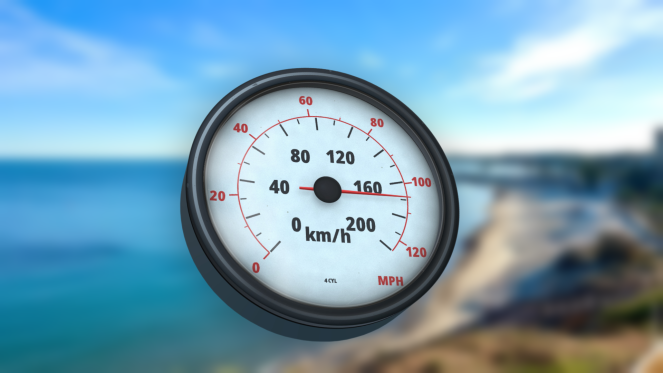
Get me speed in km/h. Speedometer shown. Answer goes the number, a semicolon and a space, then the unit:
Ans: 170; km/h
